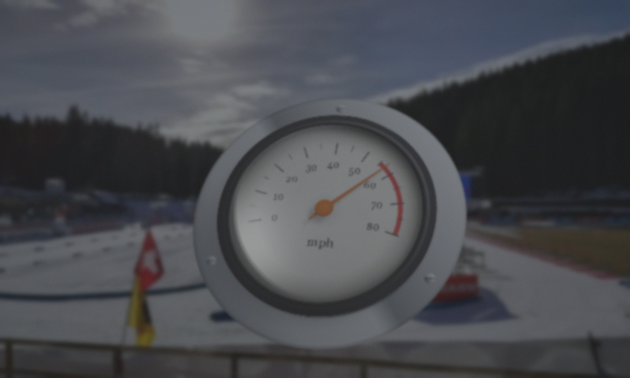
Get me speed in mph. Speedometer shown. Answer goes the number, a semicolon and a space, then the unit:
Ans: 57.5; mph
